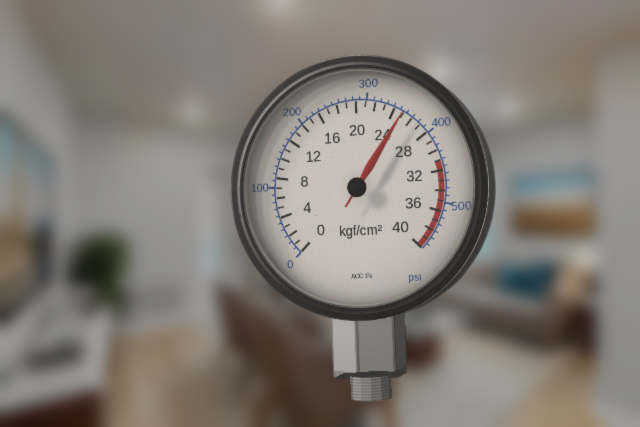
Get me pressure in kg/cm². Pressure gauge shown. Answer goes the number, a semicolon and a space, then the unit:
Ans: 25; kg/cm²
